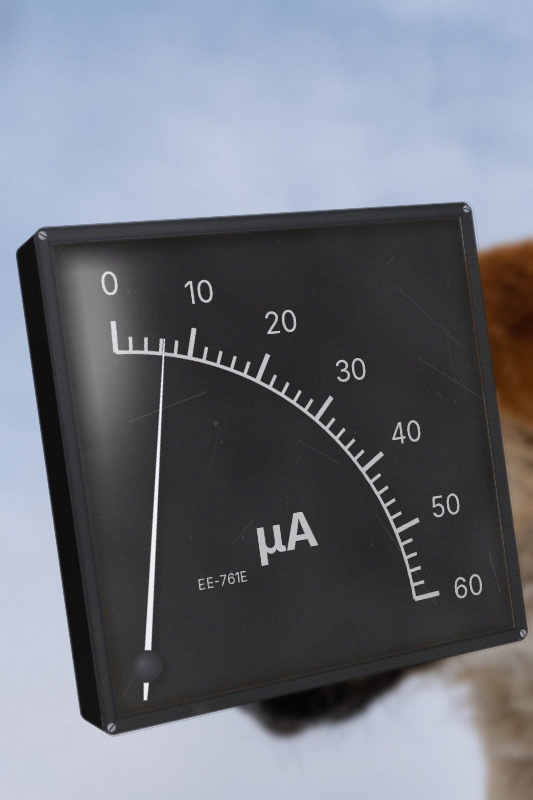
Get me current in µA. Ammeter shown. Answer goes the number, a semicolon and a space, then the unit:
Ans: 6; µA
